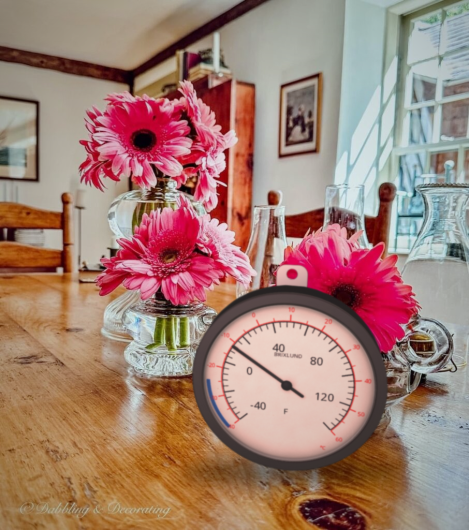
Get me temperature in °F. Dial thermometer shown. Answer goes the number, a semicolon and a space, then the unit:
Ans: 12; °F
